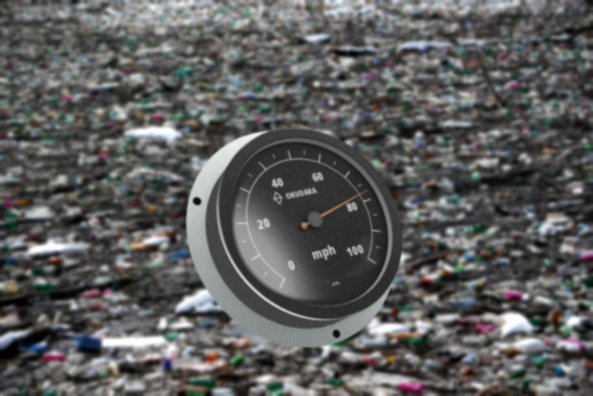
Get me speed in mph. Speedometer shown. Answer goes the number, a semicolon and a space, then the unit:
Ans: 77.5; mph
